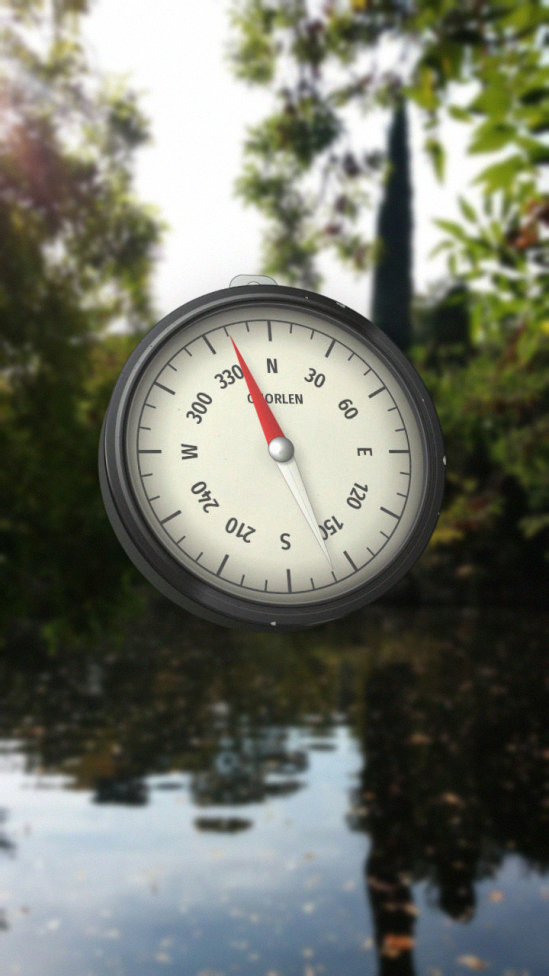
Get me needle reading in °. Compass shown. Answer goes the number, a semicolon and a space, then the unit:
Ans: 340; °
